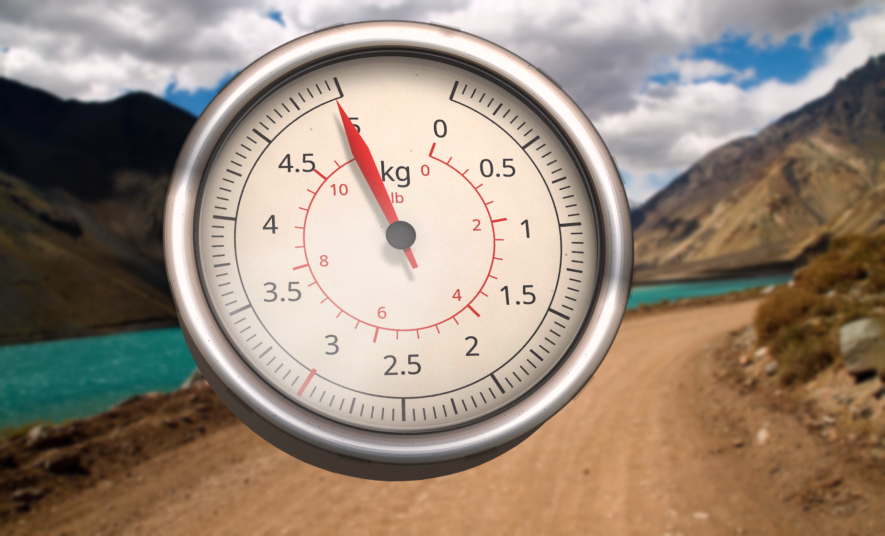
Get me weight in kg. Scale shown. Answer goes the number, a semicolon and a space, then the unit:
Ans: 4.95; kg
